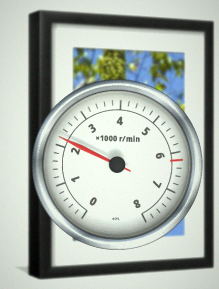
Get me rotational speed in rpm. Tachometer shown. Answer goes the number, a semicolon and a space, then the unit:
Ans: 2200; rpm
